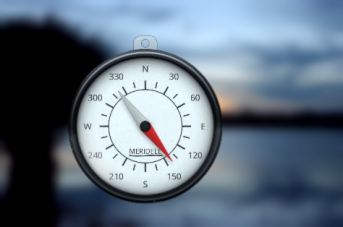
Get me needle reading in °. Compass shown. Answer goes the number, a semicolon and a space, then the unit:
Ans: 142.5; °
